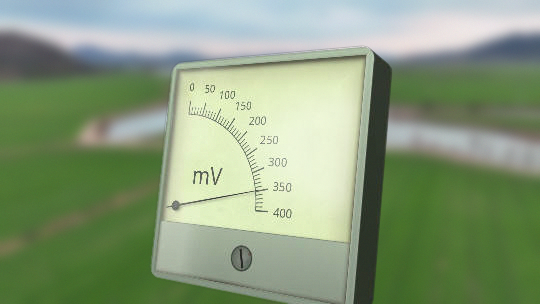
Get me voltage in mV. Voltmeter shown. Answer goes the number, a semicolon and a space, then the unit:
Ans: 350; mV
